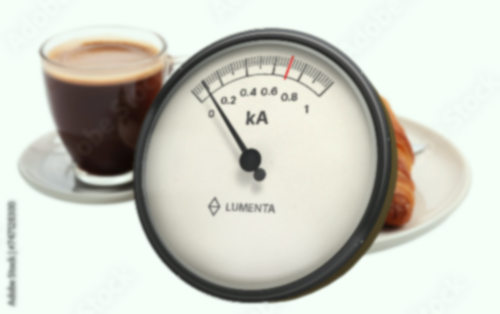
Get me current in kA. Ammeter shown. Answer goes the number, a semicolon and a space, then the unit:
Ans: 0.1; kA
